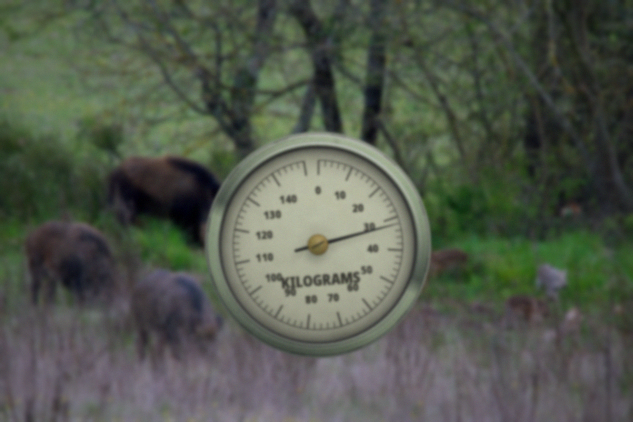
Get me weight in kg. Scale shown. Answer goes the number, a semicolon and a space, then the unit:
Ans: 32; kg
